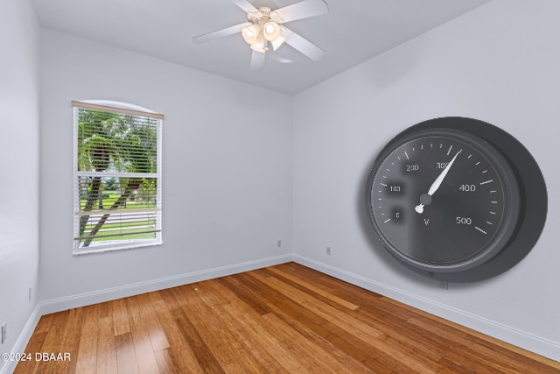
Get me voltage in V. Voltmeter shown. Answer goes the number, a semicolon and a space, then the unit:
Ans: 320; V
